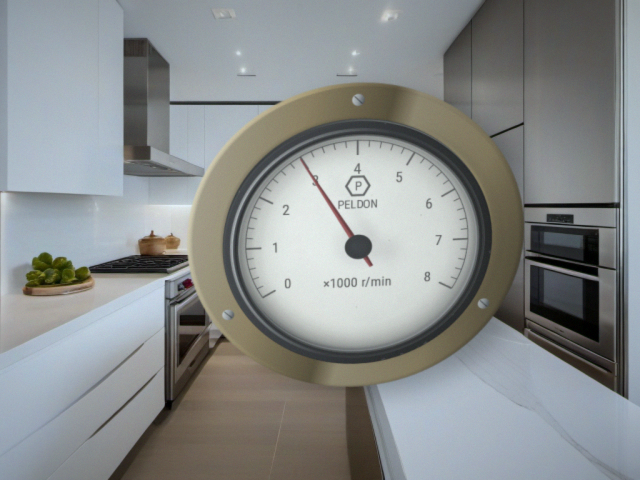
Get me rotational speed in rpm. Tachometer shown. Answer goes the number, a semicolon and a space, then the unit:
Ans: 3000; rpm
